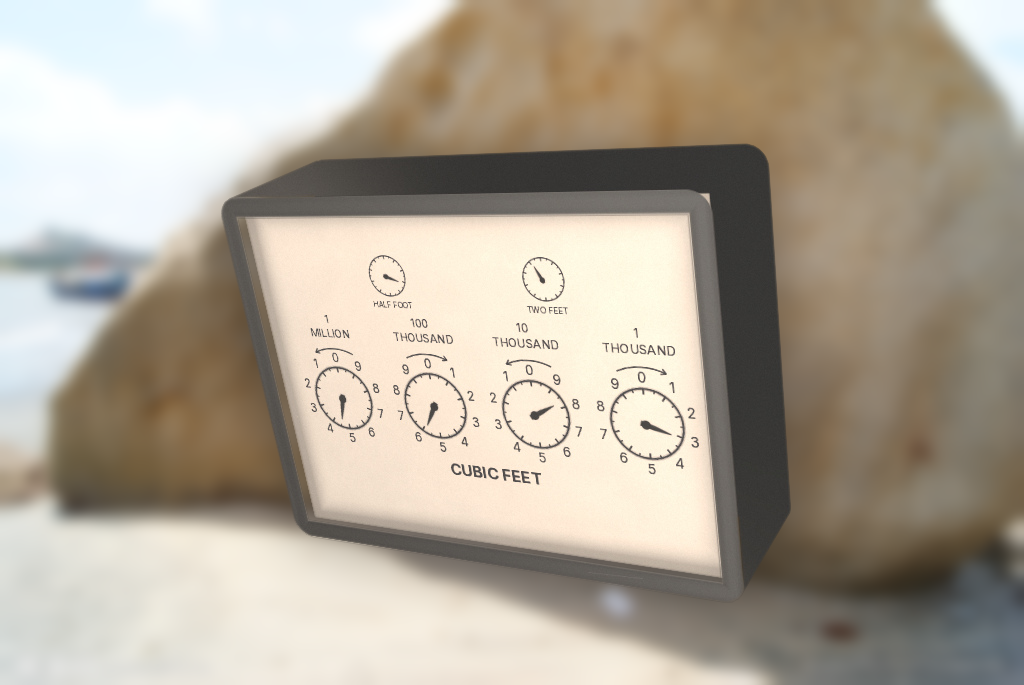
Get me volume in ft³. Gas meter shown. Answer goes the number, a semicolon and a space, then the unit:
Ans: 458300; ft³
